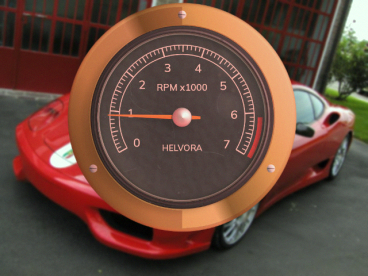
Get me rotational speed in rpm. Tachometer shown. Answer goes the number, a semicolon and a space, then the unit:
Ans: 900; rpm
